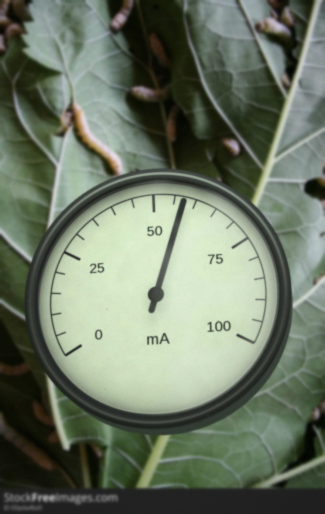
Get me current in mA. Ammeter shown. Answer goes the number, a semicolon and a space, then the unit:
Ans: 57.5; mA
